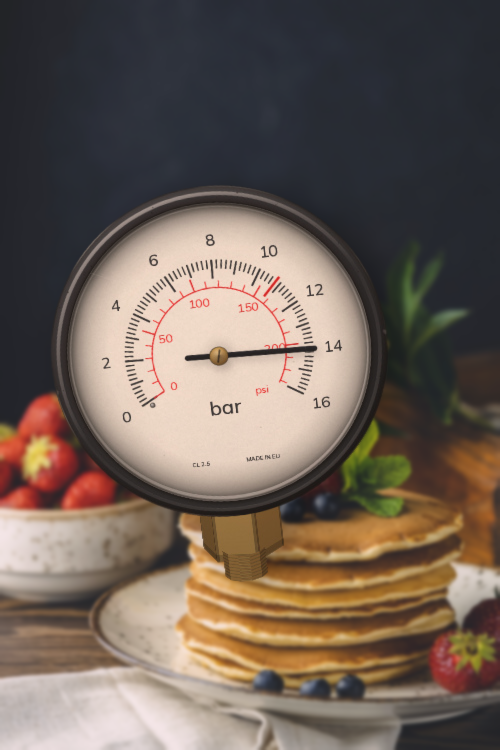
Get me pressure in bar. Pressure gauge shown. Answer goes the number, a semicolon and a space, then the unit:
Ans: 14; bar
